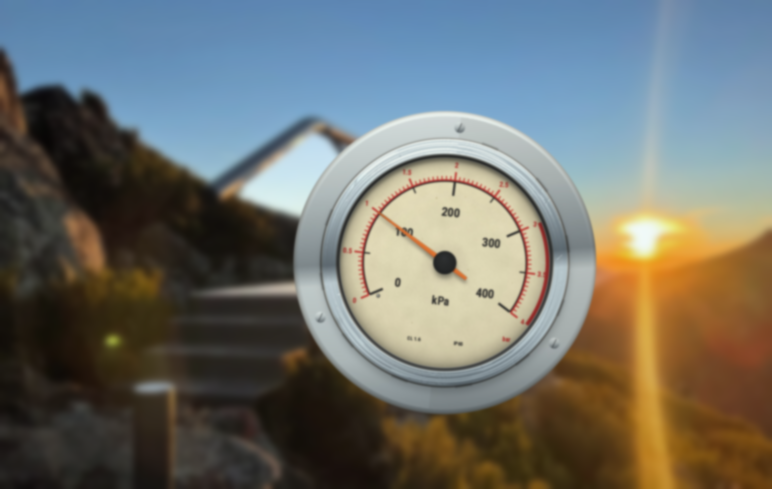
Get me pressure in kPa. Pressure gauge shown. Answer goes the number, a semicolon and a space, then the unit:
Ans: 100; kPa
